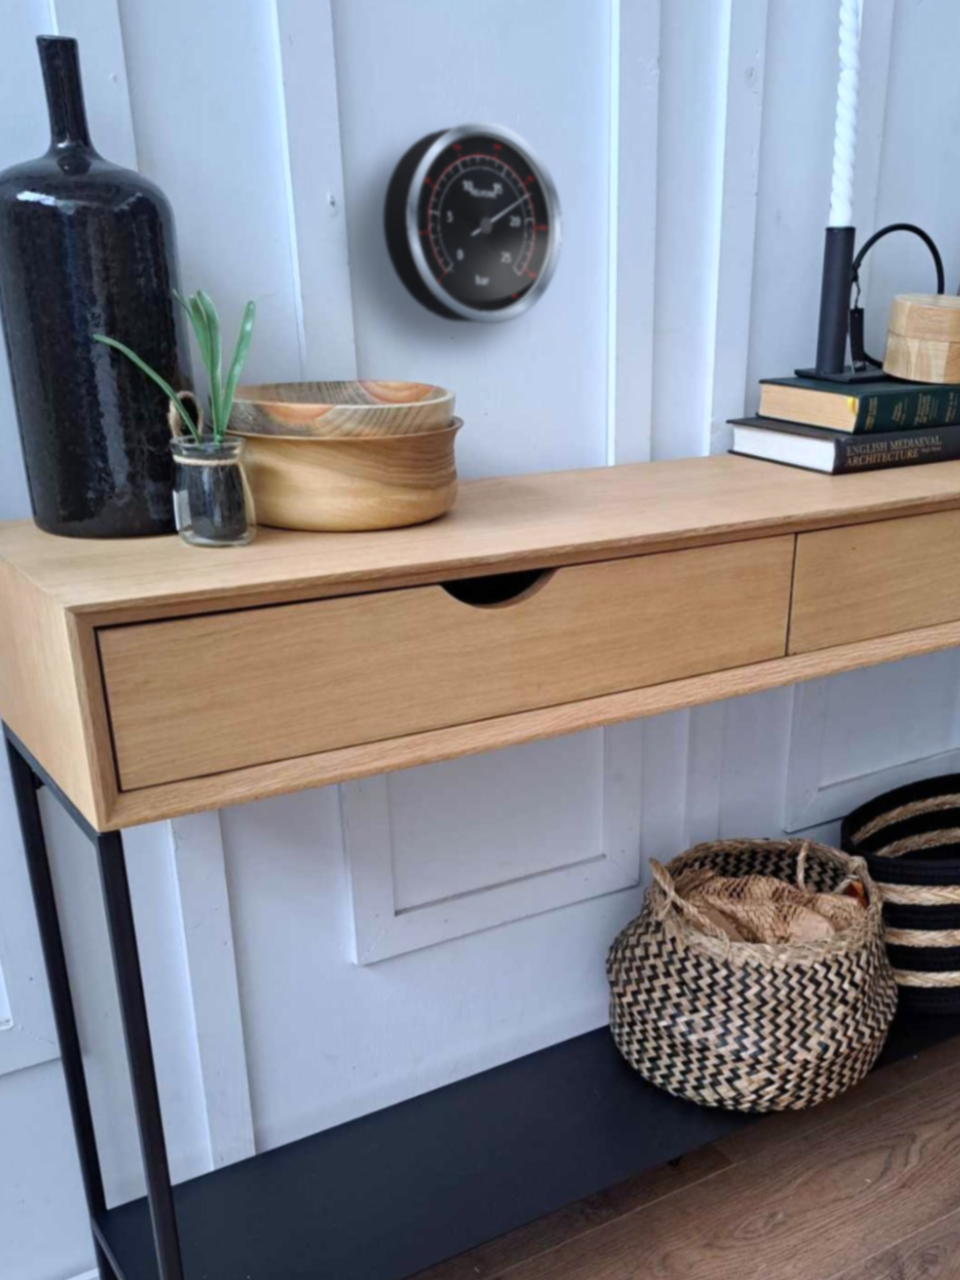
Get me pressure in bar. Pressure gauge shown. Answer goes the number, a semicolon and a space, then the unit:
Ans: 18; bar
